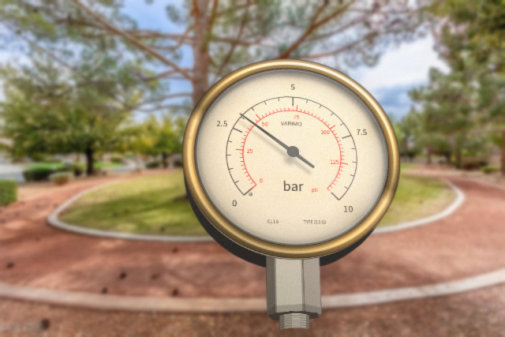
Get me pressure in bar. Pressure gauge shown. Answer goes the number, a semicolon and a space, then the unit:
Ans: 3; bar
